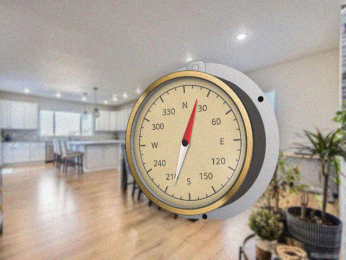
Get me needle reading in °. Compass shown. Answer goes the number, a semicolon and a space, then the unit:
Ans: 20; °
